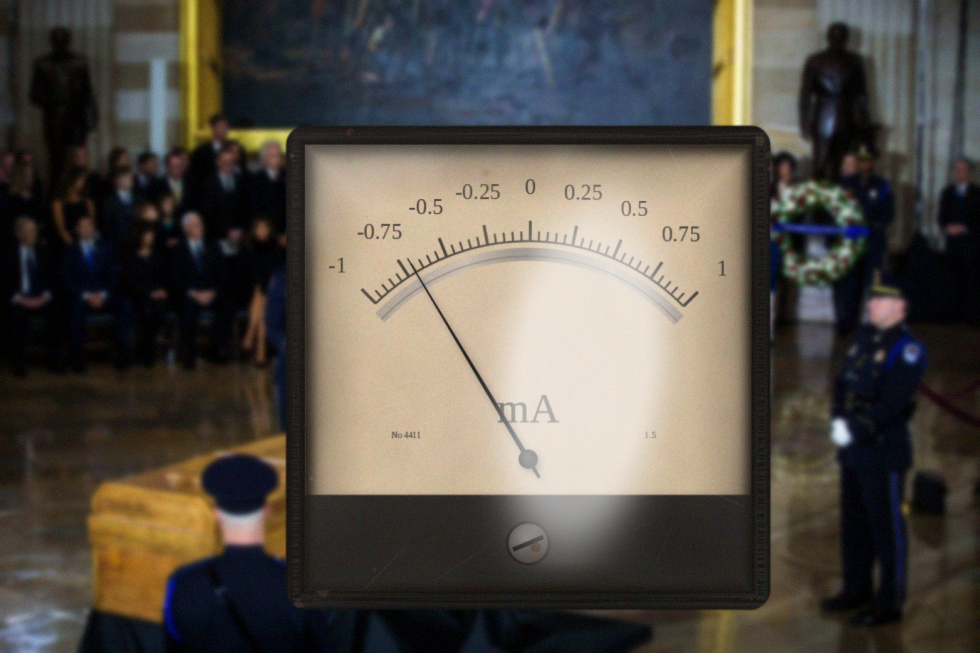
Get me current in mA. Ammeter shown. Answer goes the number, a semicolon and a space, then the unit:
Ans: -0.7; mA
